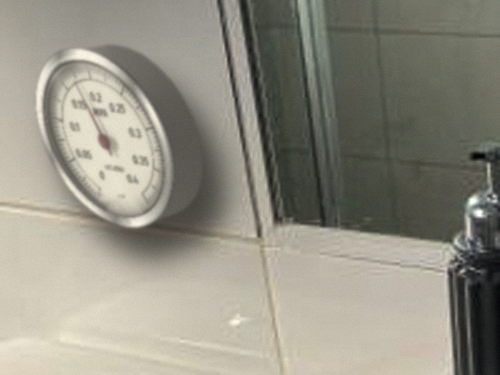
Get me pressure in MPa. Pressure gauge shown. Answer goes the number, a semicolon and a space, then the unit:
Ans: 0.175; MPa
